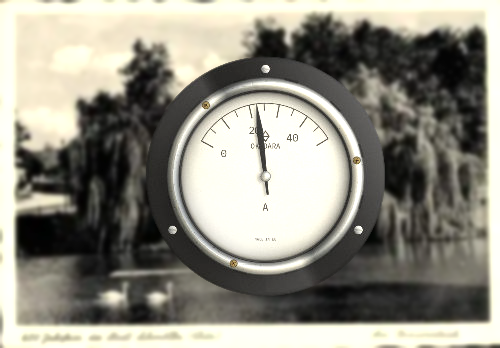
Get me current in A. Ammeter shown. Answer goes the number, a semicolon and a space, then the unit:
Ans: 22.5; A
